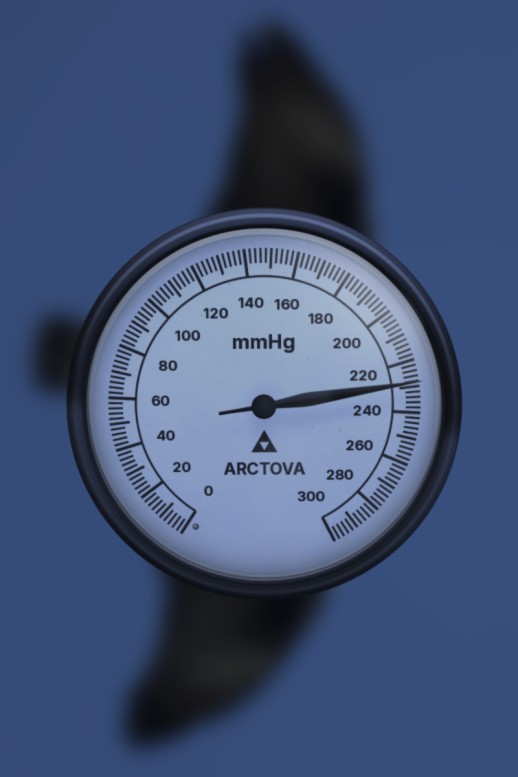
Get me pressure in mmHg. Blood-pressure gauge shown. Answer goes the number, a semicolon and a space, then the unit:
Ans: 228; mmHg
